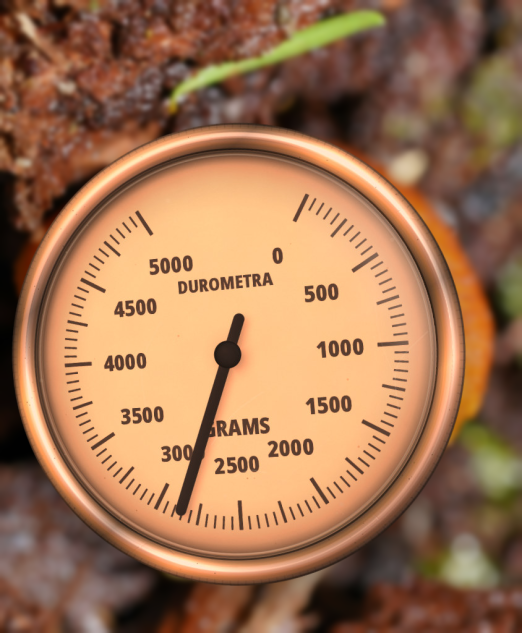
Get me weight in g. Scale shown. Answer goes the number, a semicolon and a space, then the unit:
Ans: 2850; g
